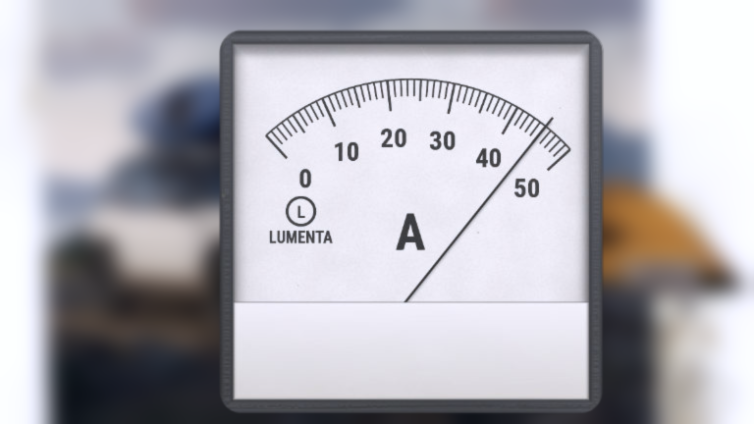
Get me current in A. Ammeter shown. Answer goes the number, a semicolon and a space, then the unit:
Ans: 45; A
